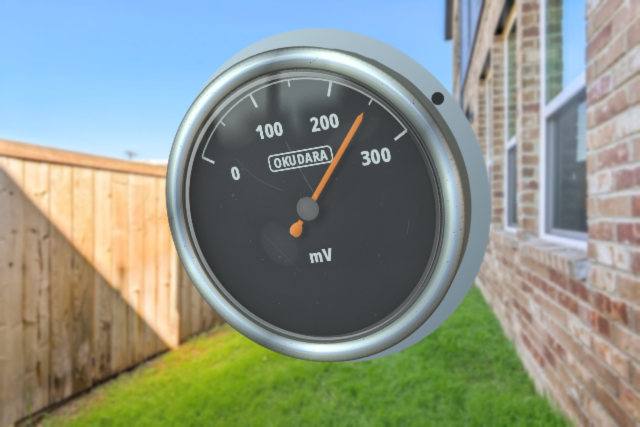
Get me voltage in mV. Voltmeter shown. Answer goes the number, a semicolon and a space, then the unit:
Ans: 250; mV
